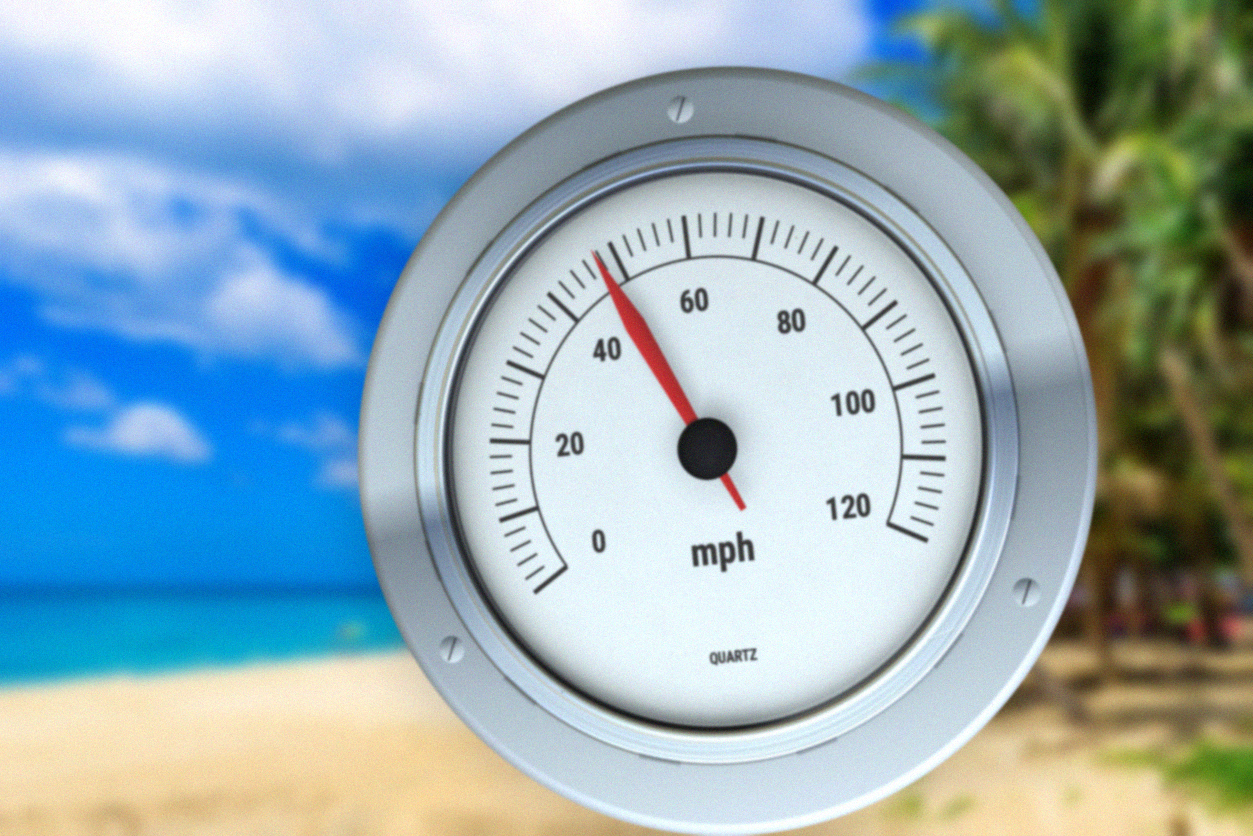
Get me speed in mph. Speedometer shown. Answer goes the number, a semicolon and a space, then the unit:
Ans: 48; mph
